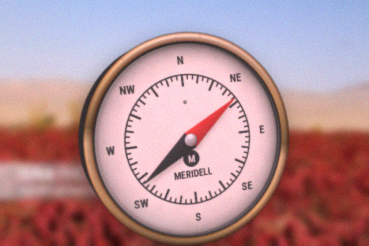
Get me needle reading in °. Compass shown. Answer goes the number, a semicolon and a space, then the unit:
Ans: 55; °
